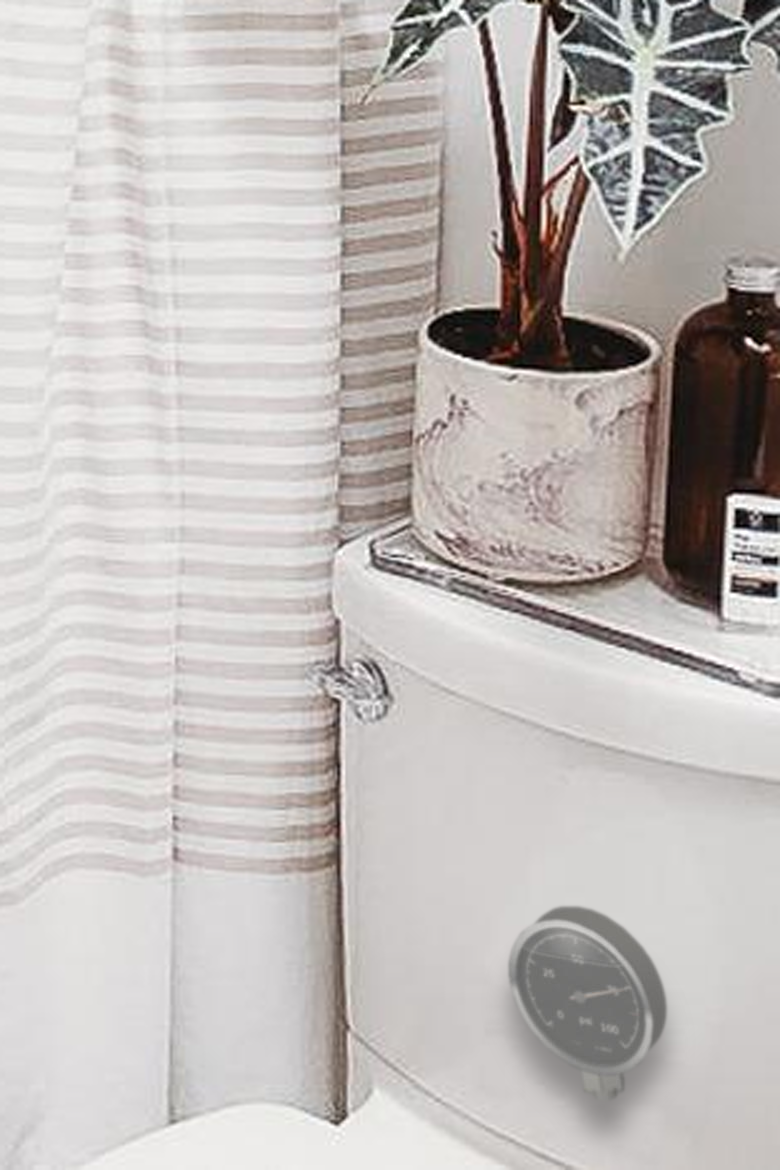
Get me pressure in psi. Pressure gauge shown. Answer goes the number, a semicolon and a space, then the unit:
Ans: 75; psi
